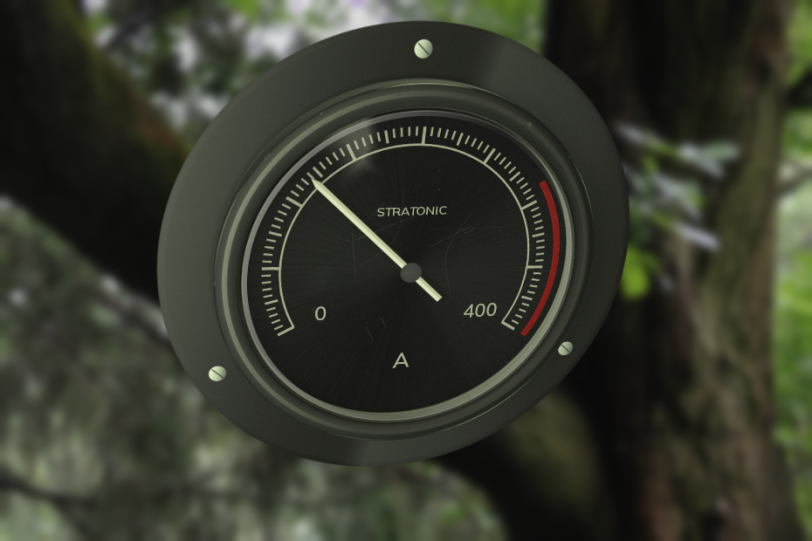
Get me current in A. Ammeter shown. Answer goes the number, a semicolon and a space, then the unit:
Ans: 120; A
